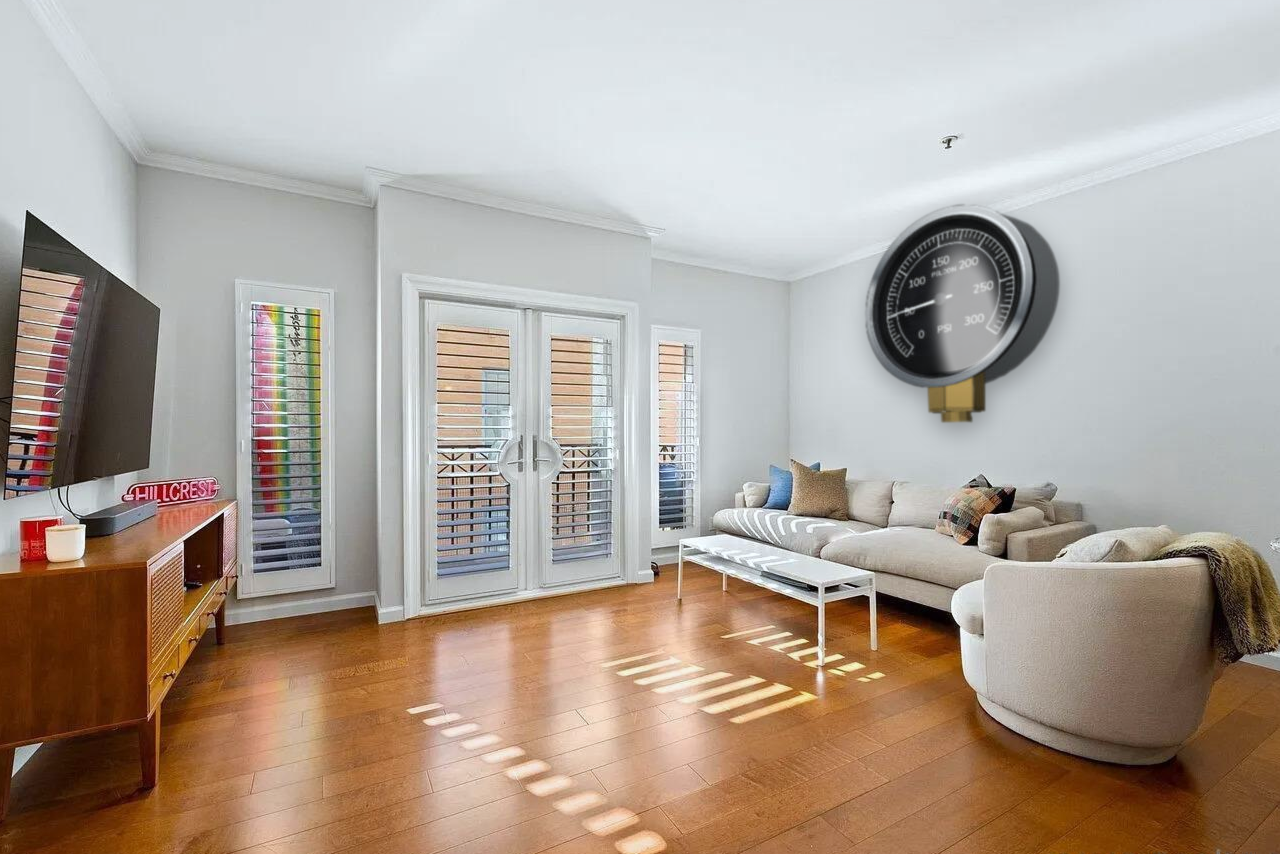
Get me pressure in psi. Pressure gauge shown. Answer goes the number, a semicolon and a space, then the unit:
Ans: 50; psi
